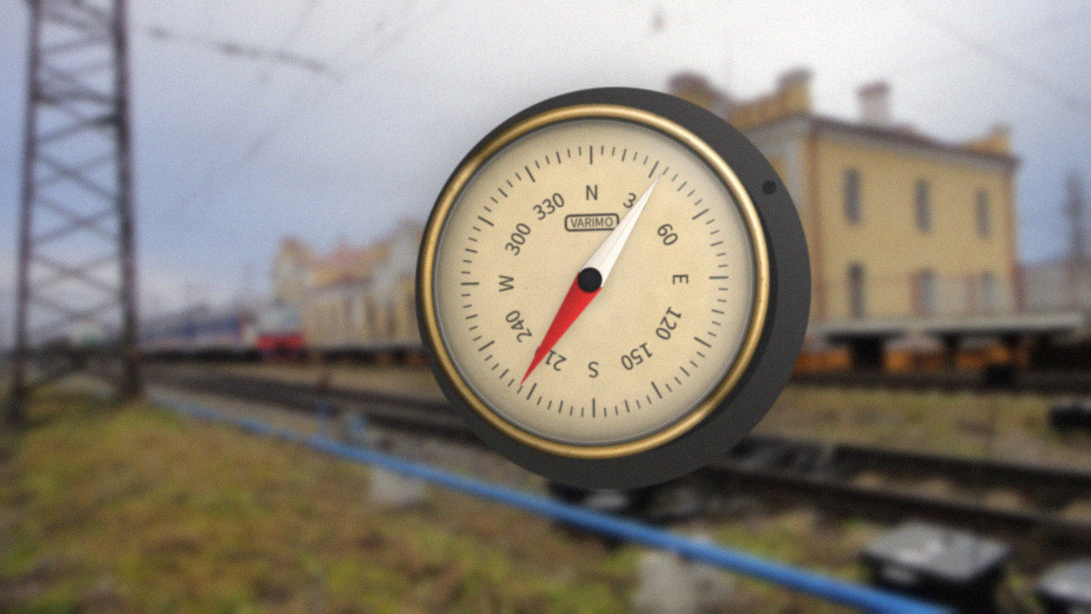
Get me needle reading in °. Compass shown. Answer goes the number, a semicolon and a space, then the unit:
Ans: 215; °
